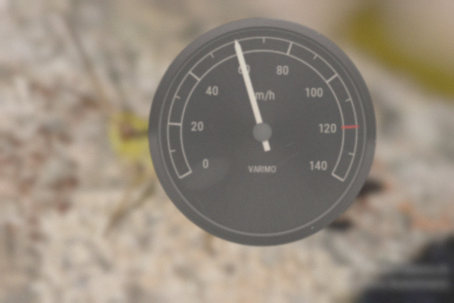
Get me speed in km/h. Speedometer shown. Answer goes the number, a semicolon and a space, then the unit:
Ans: 60; km/h
